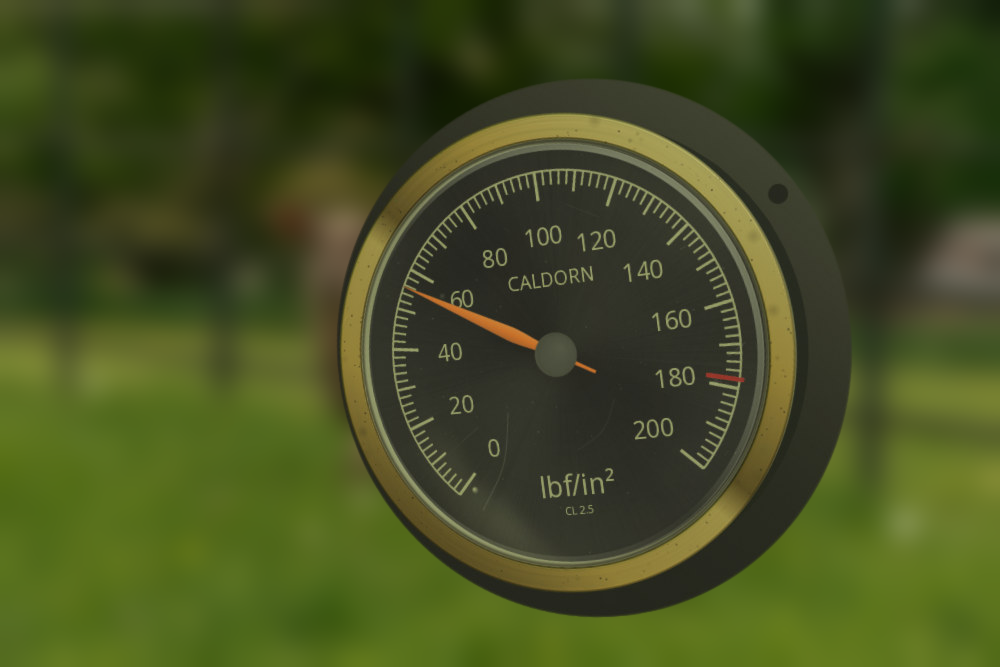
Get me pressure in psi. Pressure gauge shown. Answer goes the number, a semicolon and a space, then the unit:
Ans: 56; psi
